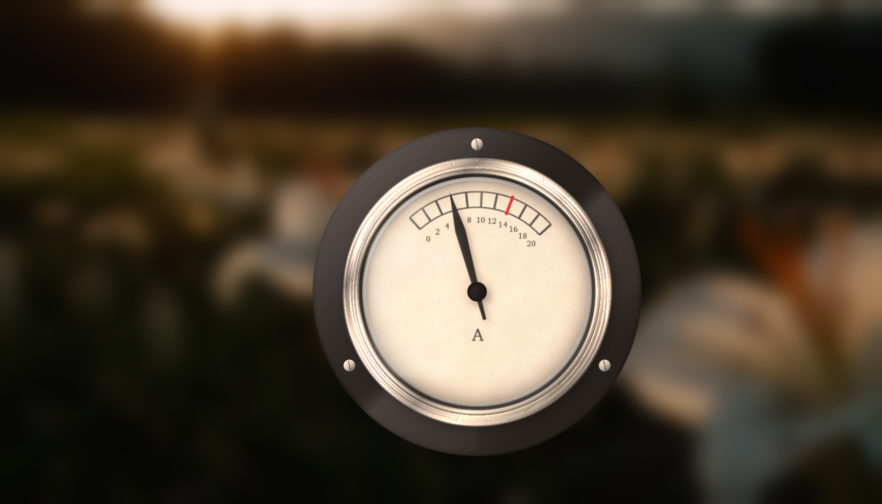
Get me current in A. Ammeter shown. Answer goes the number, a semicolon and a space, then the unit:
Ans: 6; A
